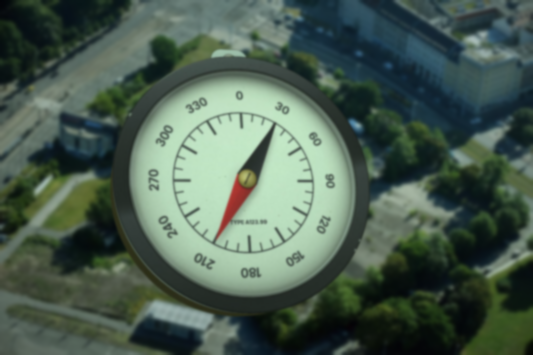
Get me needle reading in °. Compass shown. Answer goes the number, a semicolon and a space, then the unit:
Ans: 210; °
